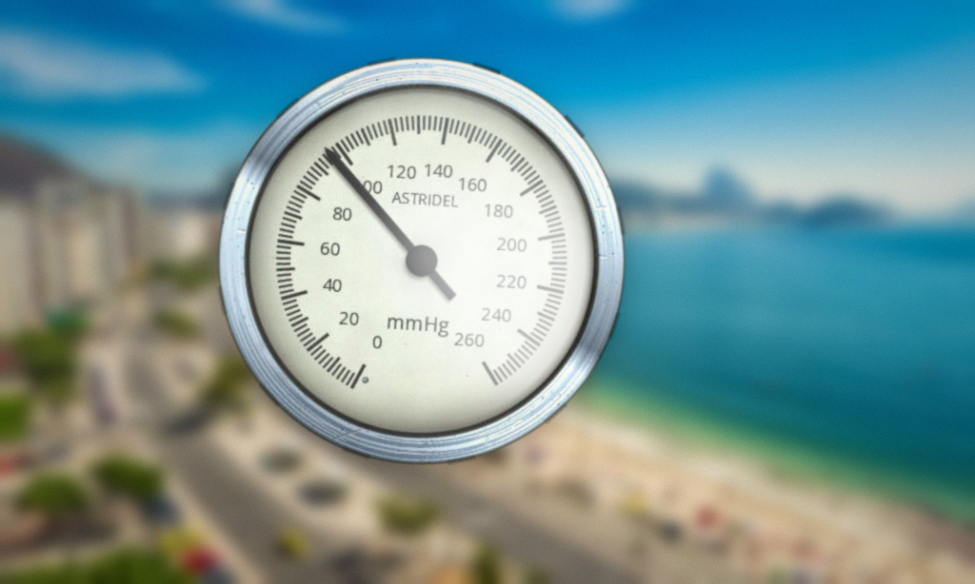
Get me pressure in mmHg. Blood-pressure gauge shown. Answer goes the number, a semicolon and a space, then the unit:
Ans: 96; mmHg
